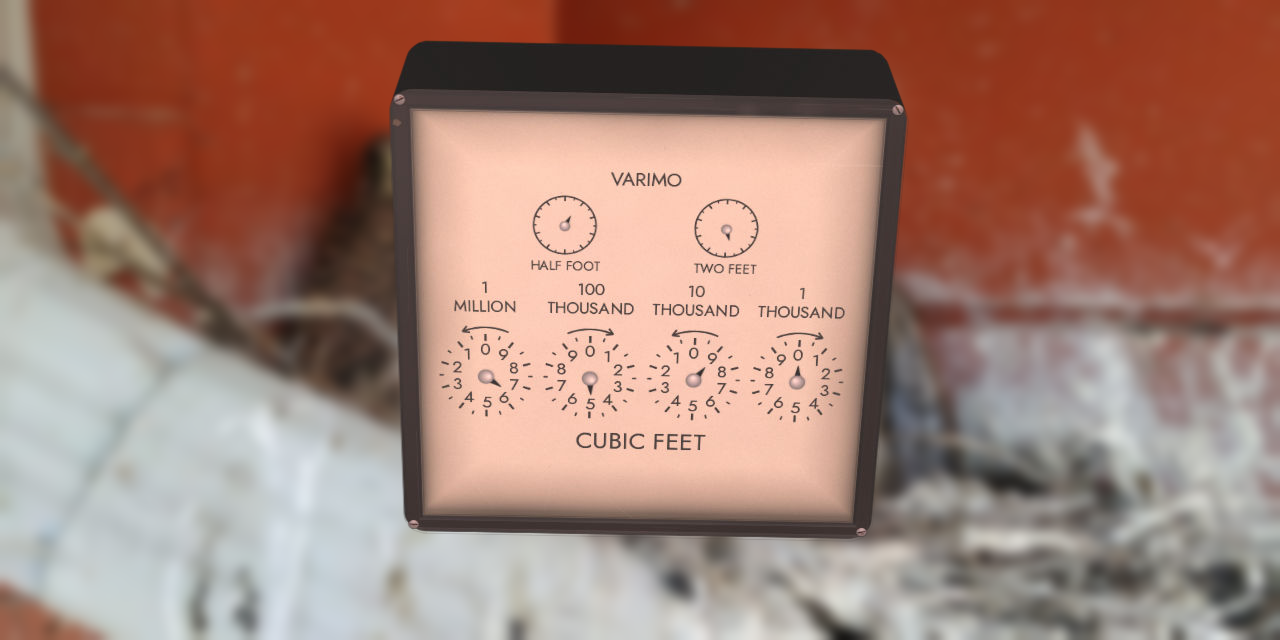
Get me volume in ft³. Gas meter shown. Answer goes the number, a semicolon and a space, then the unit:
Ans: 649000; ft³
